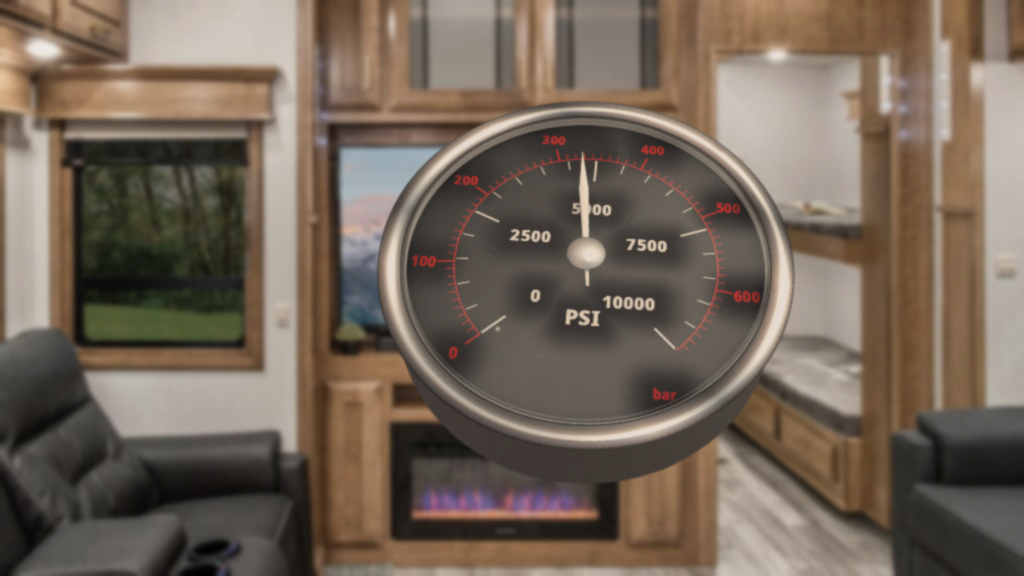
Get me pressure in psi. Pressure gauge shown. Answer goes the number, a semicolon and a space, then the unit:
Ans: 4750; psi
